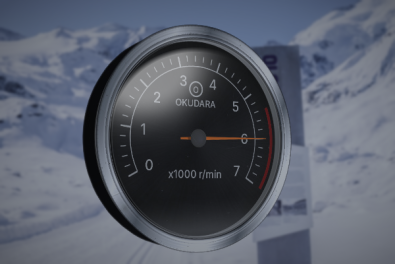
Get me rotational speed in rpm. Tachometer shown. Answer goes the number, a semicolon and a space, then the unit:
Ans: 6000; rpm
